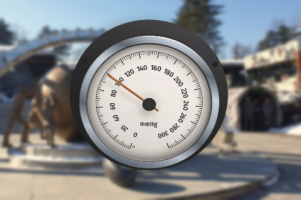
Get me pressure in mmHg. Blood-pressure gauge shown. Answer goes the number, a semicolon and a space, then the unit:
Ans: 100; mmHg
